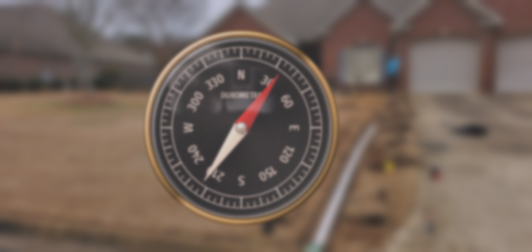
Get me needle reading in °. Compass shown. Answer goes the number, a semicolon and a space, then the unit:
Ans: 35; °
